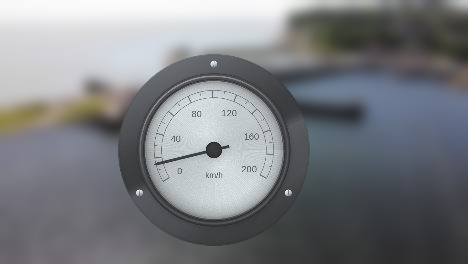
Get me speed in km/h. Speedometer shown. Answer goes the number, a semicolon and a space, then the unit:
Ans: 15; km/h
